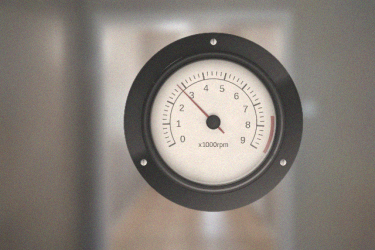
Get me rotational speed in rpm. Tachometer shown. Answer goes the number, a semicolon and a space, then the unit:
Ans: 2800; rpm
